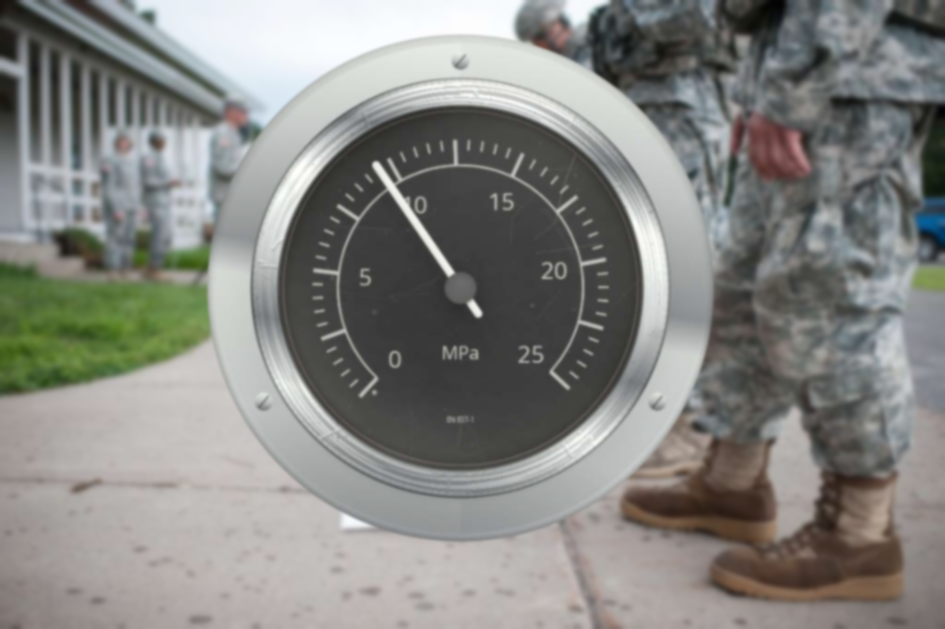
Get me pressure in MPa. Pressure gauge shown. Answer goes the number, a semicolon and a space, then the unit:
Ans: 9.5; MPa
